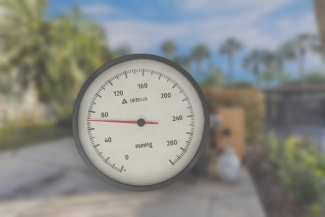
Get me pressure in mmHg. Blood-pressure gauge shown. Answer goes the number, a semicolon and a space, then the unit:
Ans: 70; mmHg
